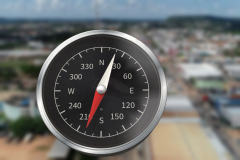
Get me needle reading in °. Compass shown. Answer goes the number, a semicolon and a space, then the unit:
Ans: 200; °
